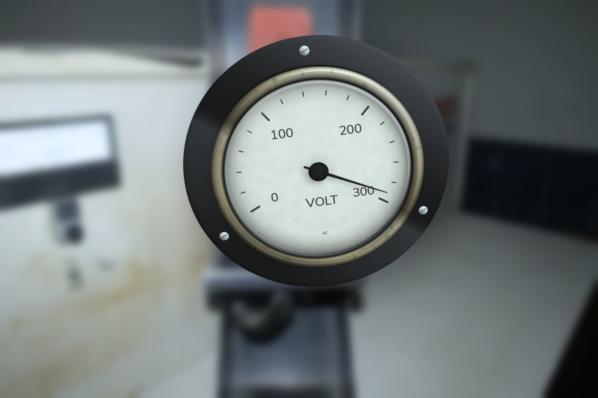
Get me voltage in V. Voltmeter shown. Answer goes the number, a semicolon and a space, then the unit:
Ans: 290; V
